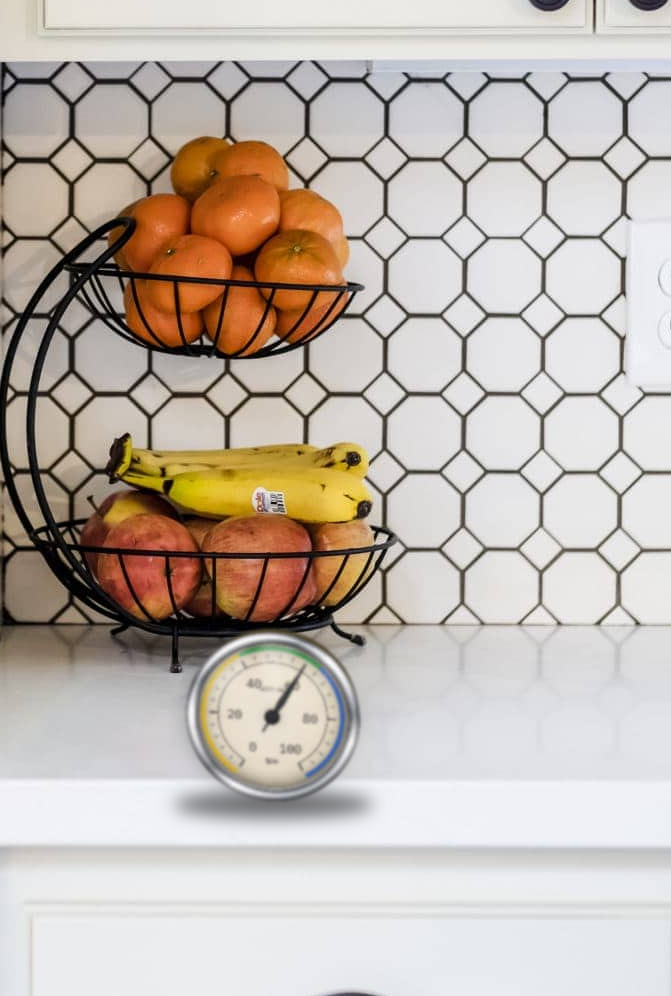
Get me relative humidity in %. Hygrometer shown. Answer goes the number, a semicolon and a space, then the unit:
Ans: 60; %
